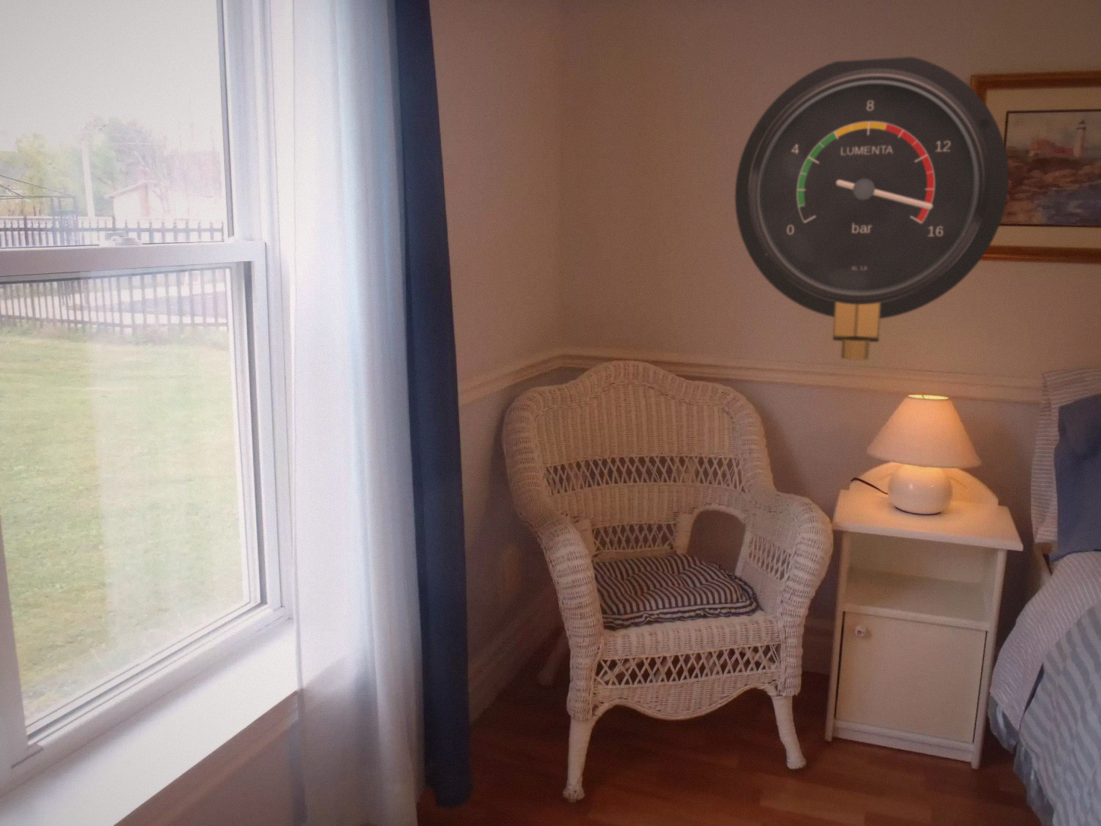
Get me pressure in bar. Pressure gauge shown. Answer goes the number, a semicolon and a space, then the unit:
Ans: 15; bar
